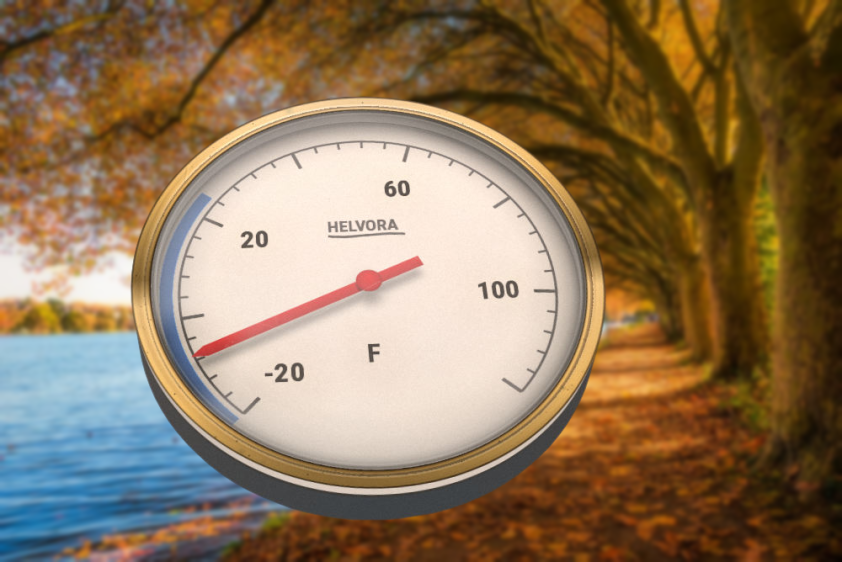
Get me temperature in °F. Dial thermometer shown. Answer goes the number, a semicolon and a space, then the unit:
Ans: -8; °F
